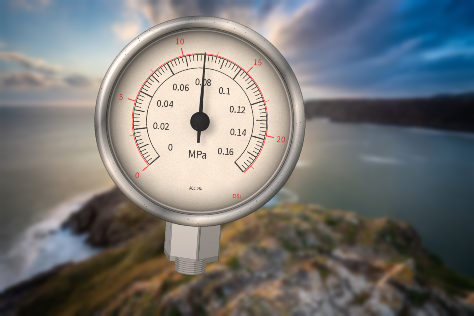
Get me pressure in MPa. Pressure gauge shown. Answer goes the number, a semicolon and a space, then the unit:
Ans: 0.08; MPa
